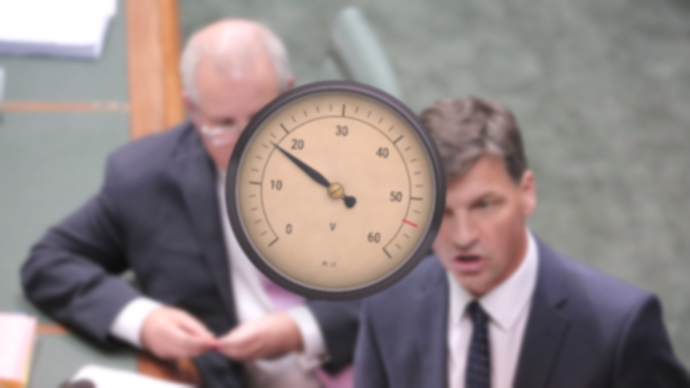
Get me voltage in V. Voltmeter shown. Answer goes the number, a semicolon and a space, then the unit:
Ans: 17; V
